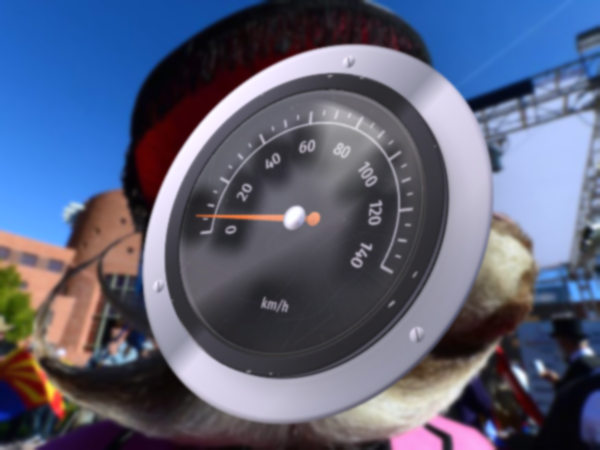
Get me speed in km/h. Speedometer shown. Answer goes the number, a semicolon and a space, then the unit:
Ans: 5; km/h
